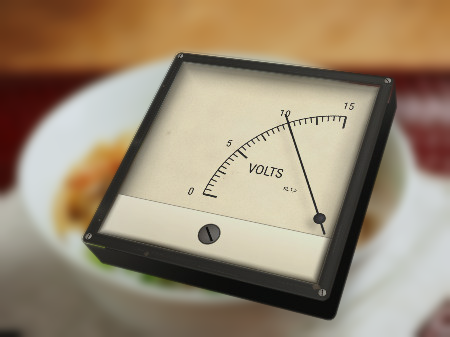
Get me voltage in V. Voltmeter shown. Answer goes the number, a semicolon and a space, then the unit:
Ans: 10; V
